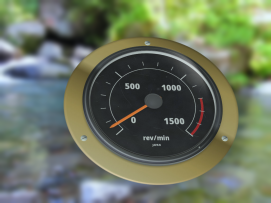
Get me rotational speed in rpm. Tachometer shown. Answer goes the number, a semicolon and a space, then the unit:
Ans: 50; rpm
